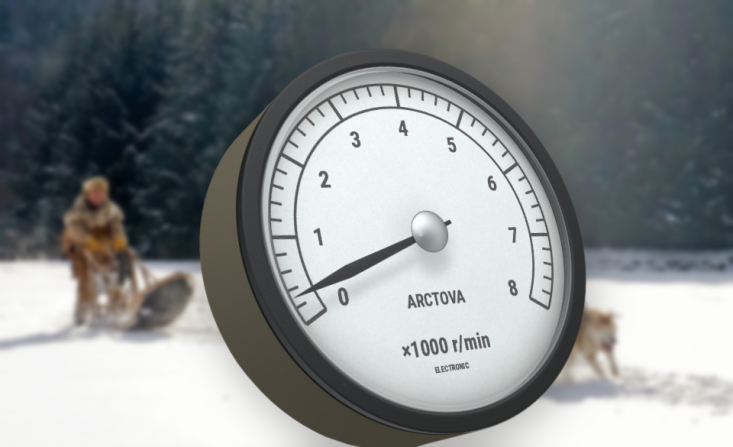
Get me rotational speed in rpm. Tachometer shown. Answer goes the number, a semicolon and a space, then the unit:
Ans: 300; rpm
